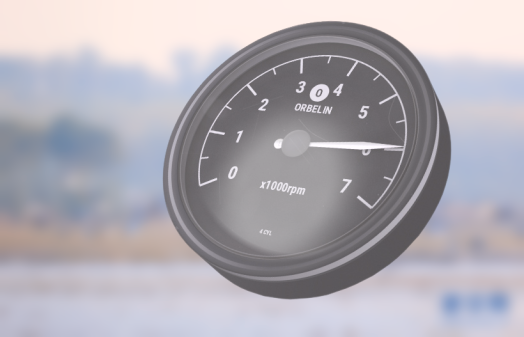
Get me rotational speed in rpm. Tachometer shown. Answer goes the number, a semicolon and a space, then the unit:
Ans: 6000; rpm
